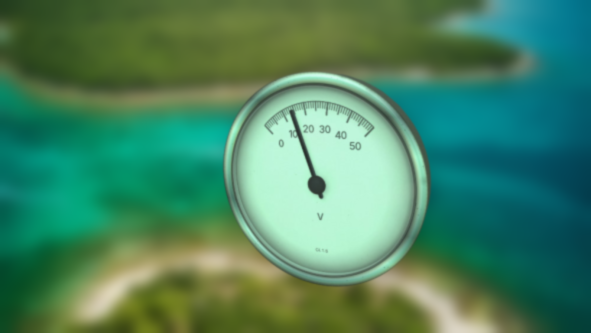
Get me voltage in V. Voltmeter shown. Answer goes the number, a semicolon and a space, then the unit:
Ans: 15; V
